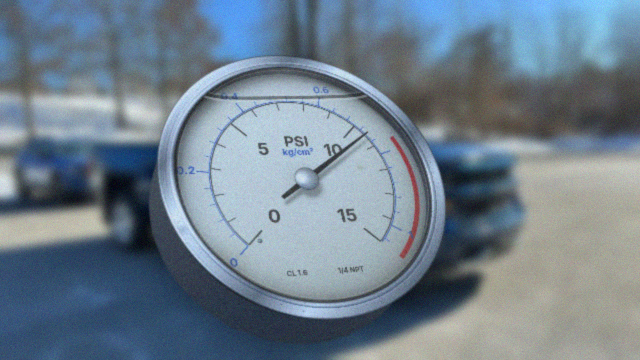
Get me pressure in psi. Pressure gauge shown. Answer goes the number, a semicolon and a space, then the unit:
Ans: 10.5; psi
